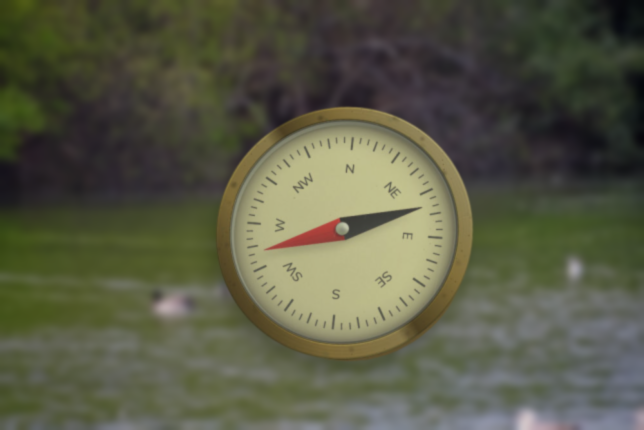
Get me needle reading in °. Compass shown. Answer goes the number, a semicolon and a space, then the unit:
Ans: 250; °
